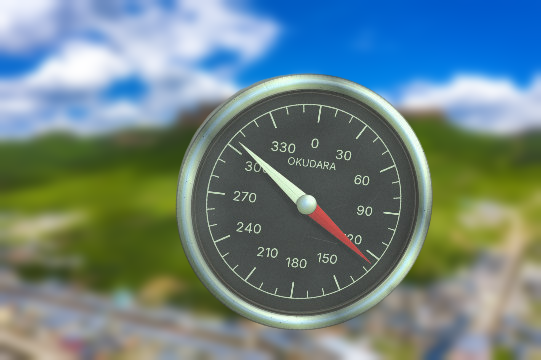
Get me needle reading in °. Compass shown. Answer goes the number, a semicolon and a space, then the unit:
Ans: 125; °
